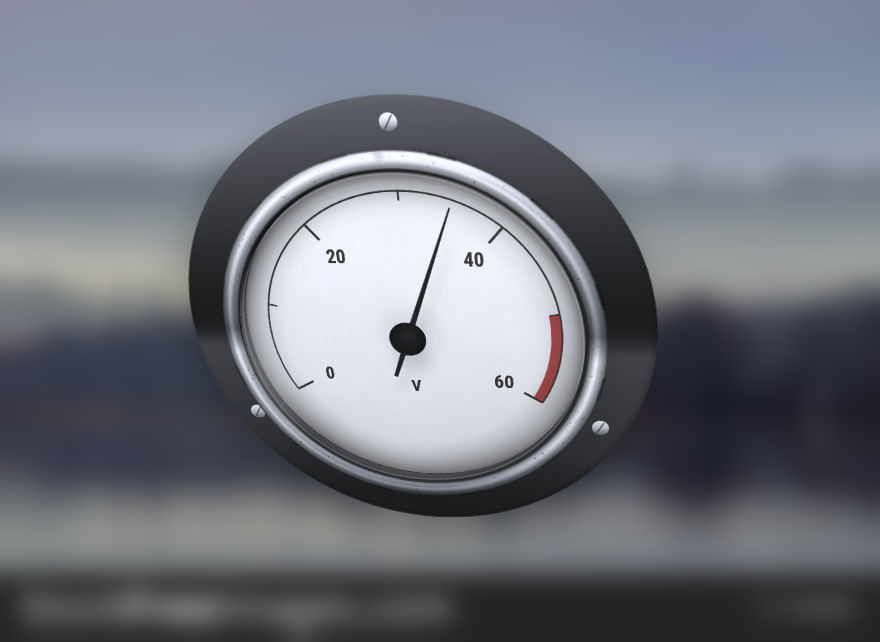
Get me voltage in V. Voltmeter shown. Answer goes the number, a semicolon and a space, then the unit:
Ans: 35; V
